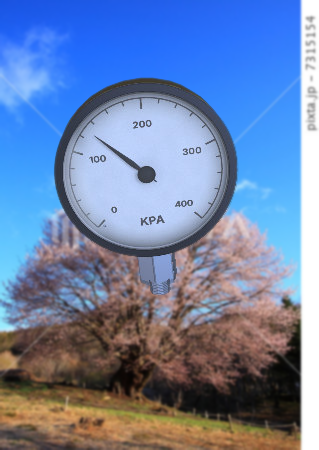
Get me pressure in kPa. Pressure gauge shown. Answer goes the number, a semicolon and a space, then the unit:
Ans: 130; kPa
